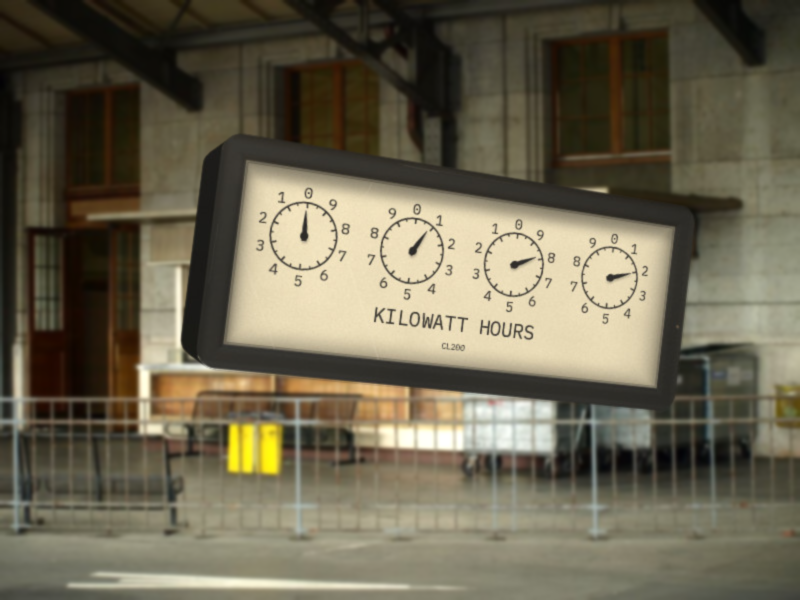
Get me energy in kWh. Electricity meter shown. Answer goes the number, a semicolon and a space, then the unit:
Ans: 82; kWh
